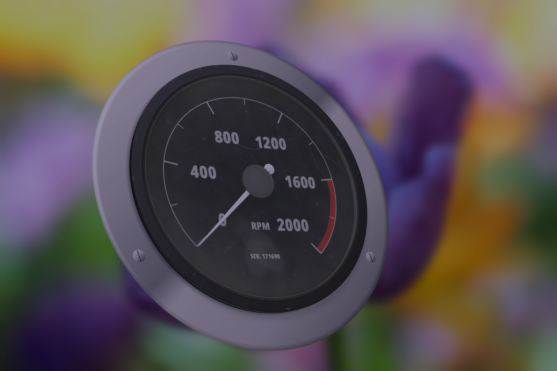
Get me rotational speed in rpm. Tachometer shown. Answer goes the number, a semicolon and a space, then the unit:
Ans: 0; rpm
